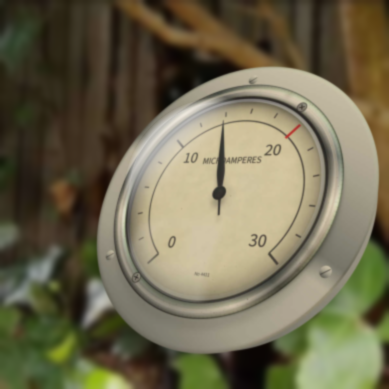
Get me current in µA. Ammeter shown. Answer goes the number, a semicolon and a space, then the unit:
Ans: 14; µA
